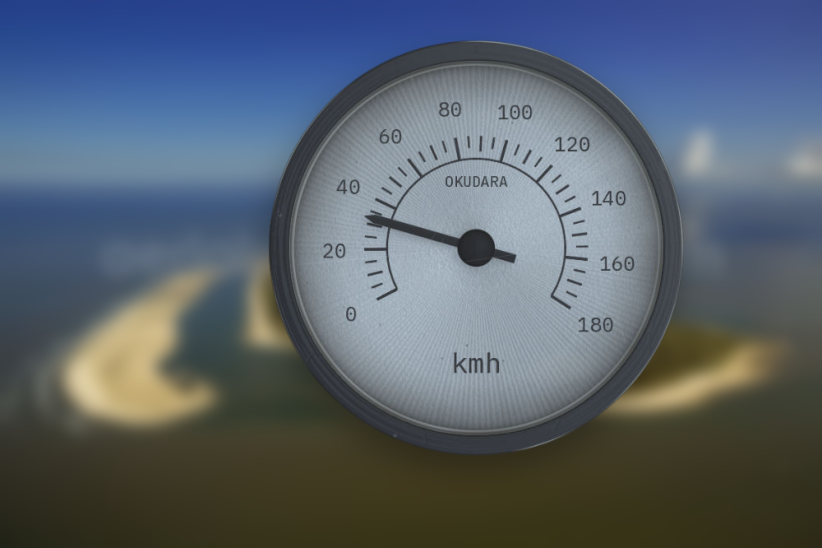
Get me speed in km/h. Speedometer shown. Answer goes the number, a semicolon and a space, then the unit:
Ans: 32.5; km/h
